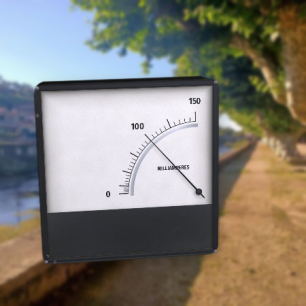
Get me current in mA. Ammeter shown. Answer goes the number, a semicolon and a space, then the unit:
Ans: 100; mA
